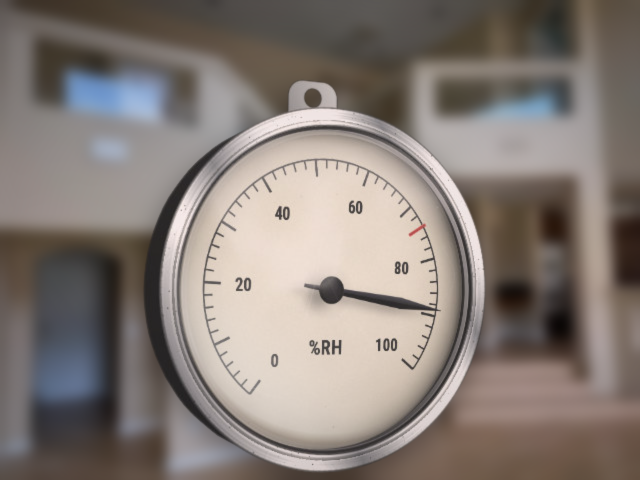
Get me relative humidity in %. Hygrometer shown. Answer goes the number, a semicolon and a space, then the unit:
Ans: 89; %
